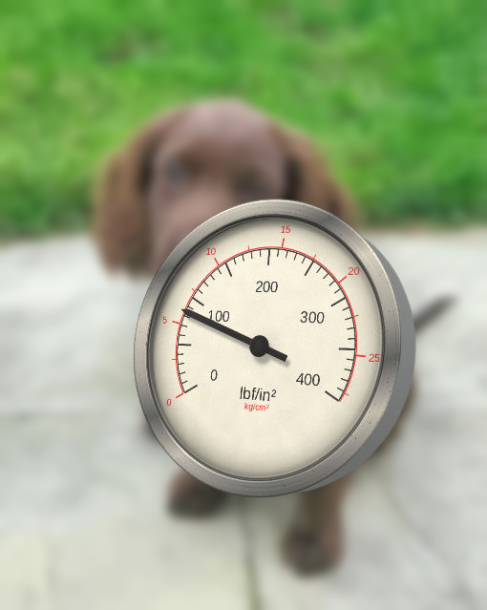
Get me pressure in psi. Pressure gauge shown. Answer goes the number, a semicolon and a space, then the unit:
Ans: 85; psi
